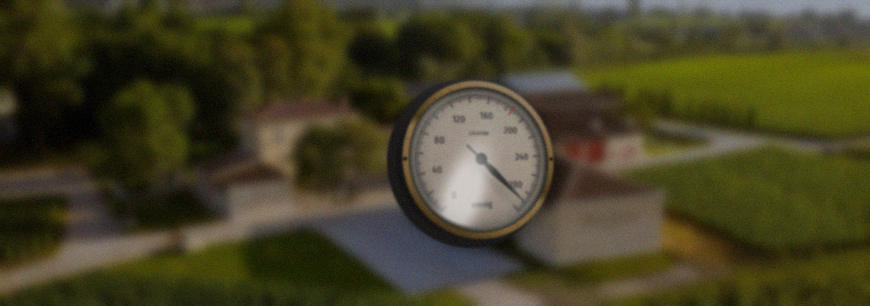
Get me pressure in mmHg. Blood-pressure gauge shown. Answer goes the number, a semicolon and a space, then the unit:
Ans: 290; mmHg
